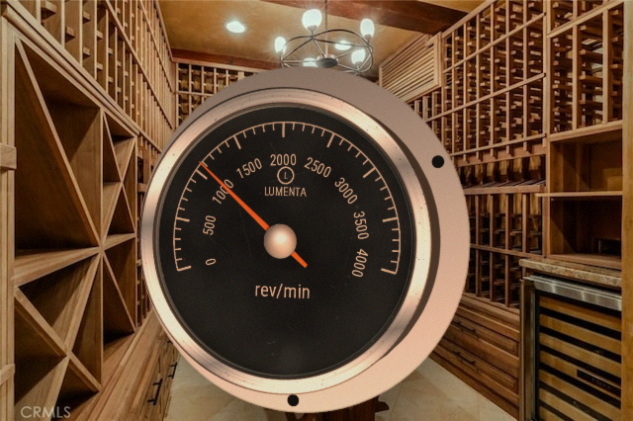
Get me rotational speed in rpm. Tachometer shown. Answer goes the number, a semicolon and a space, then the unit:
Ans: 1100; rpm
